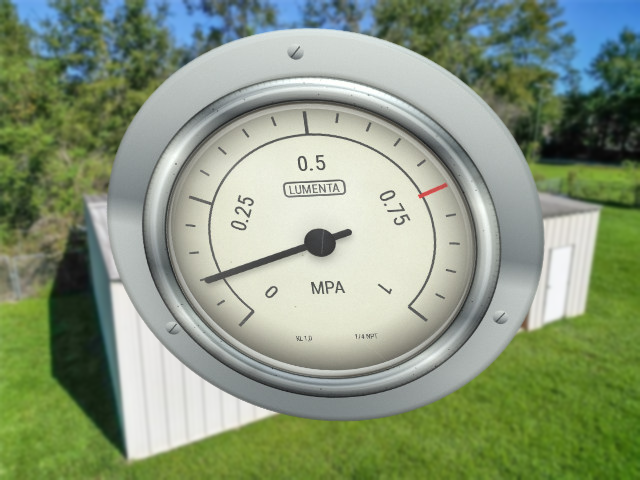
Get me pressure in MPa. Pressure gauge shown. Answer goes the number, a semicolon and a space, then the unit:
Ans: 0.1; MPa
